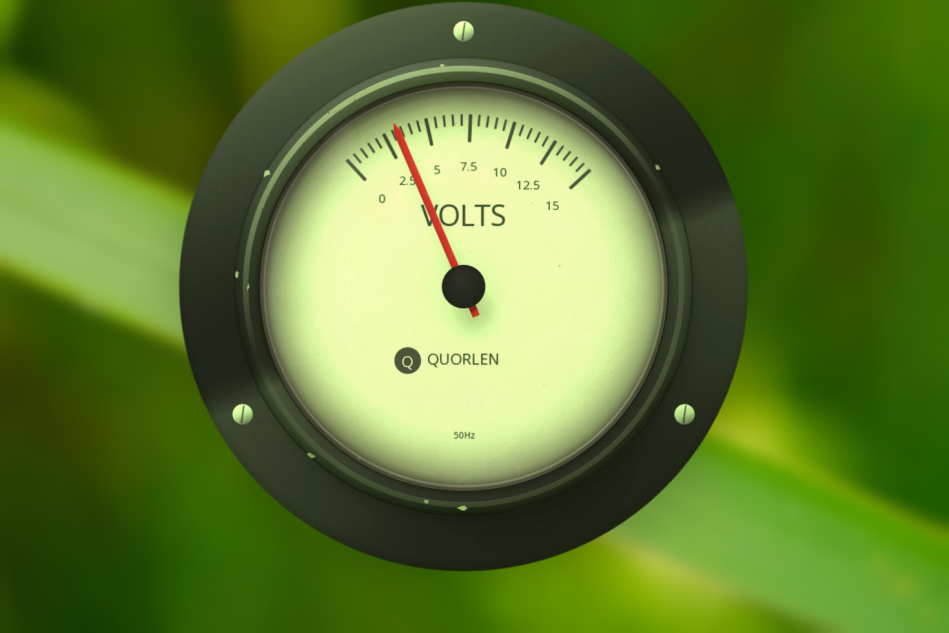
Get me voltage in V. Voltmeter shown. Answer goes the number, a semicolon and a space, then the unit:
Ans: 3.25; V
